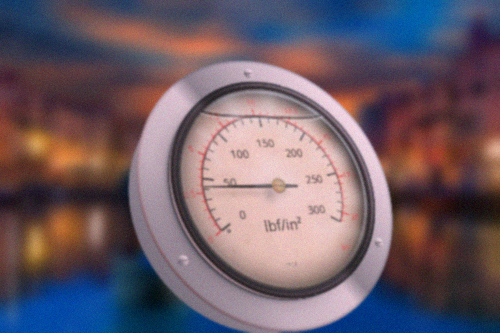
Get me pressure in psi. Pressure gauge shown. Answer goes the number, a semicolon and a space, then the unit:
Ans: 40; psi
